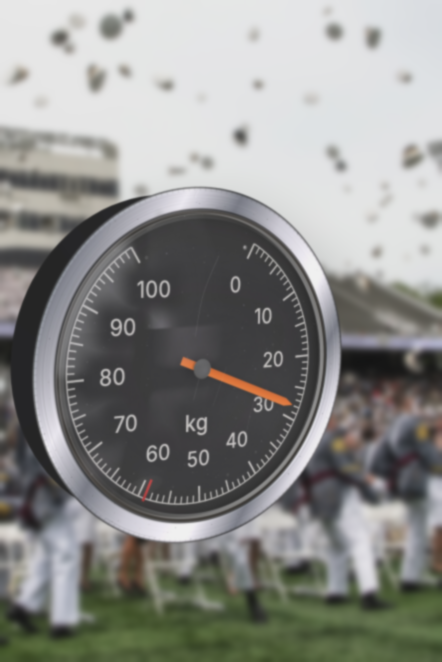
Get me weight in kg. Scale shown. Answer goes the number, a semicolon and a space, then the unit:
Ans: 28; kg
